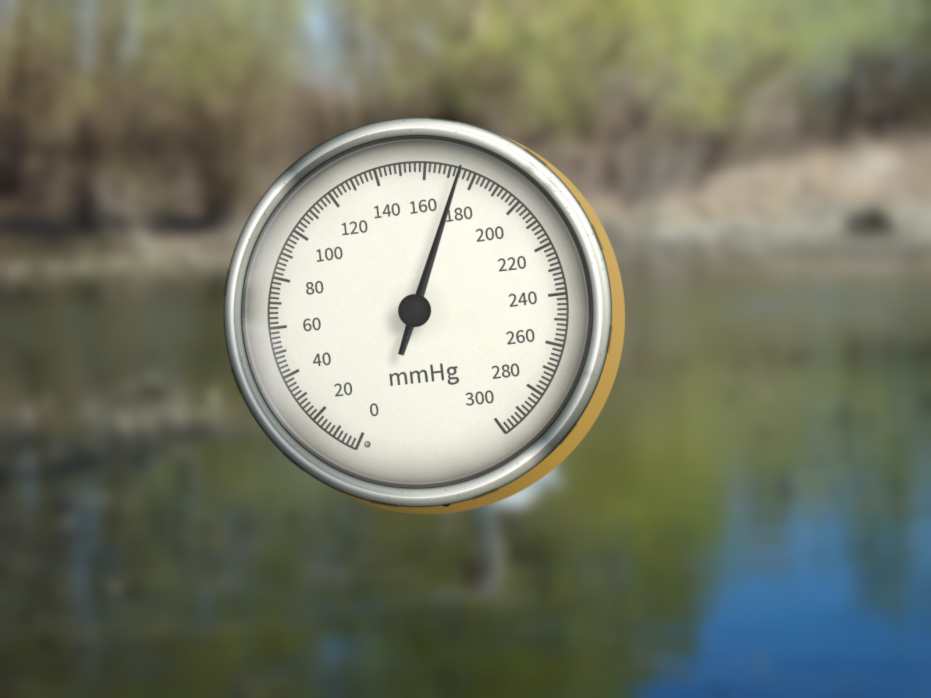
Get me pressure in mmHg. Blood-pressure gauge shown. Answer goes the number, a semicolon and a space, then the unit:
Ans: 174; mmHg
